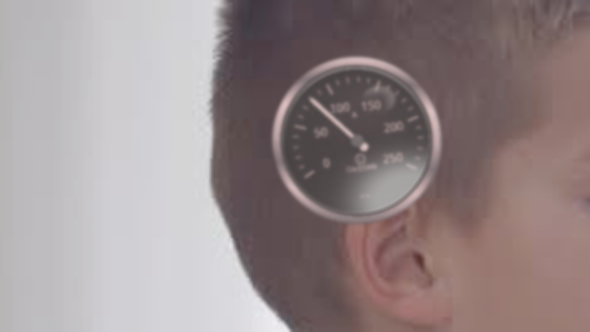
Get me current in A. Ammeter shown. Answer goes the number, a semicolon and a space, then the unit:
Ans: 80; A
